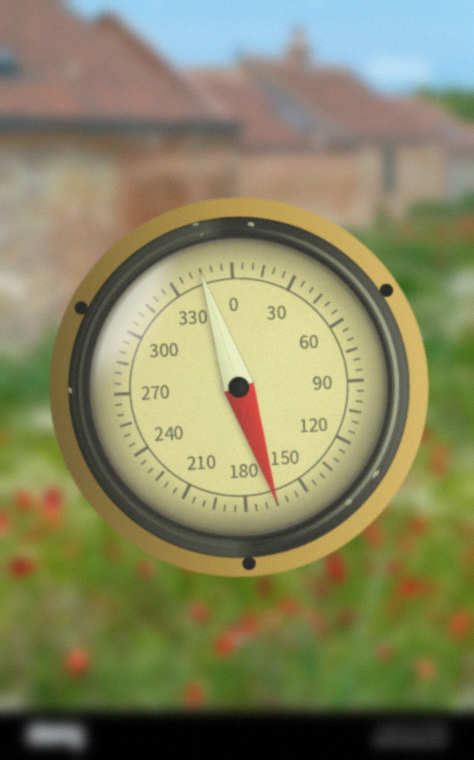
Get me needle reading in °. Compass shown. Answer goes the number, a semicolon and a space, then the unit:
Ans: 165; °
